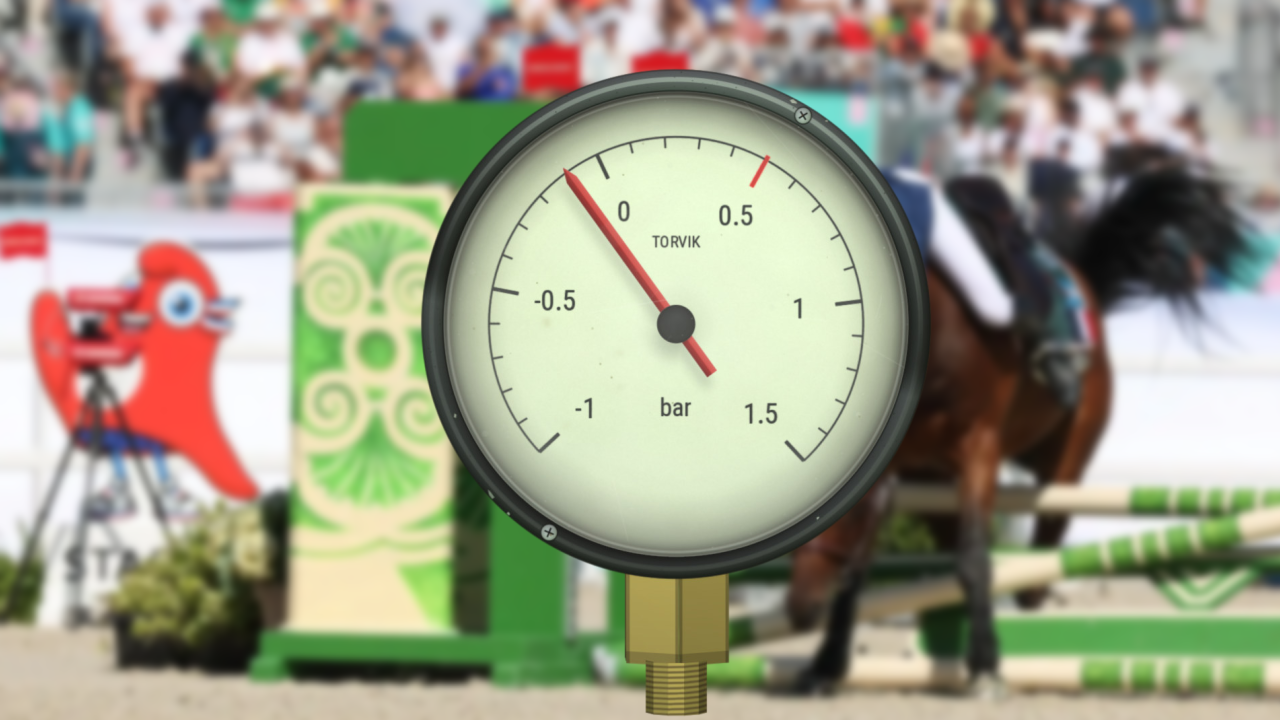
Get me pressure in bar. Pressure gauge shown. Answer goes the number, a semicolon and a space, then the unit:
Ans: -0.1; bar
